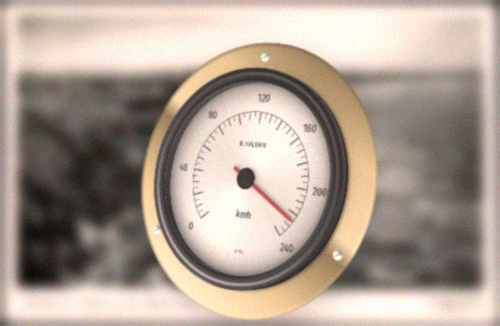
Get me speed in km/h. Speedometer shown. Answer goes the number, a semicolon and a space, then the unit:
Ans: 225; km/h
